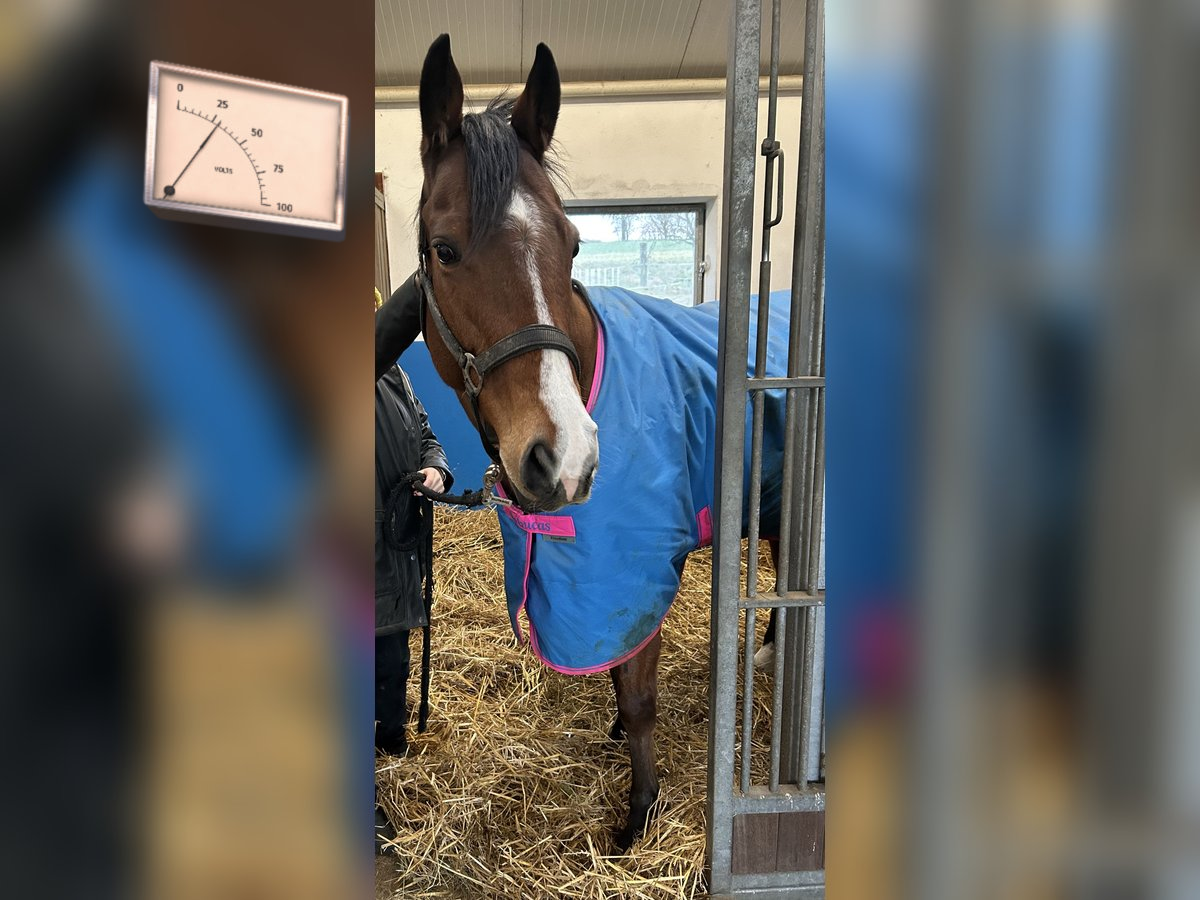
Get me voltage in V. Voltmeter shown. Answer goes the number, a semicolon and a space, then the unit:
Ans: 30; V
